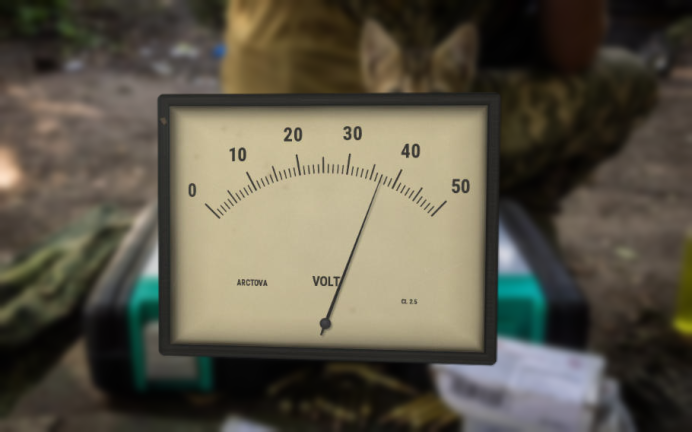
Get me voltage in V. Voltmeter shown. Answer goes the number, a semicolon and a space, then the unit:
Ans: 37; V
